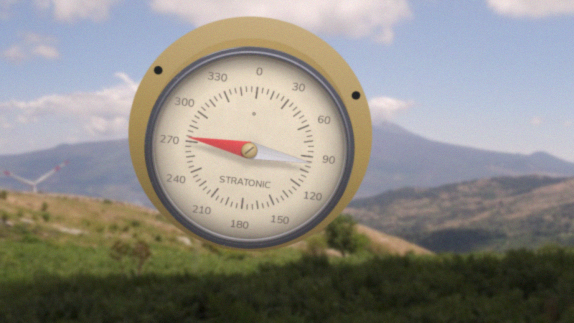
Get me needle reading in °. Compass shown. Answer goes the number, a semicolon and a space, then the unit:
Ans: 275; °
